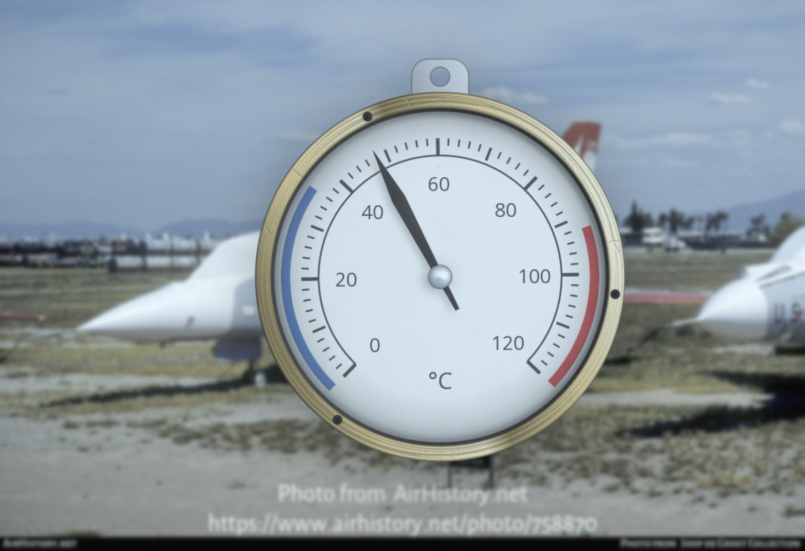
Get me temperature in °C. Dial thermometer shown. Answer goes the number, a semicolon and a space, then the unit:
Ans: 48; °C
